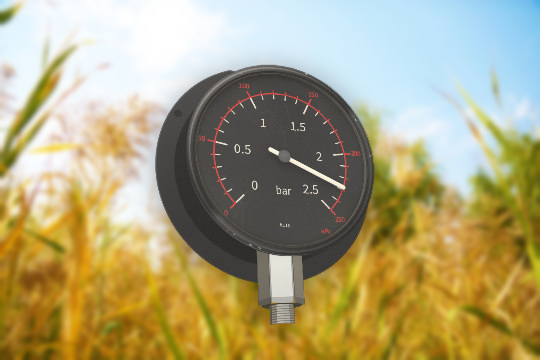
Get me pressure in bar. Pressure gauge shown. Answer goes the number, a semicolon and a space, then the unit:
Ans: 2.3; bar
